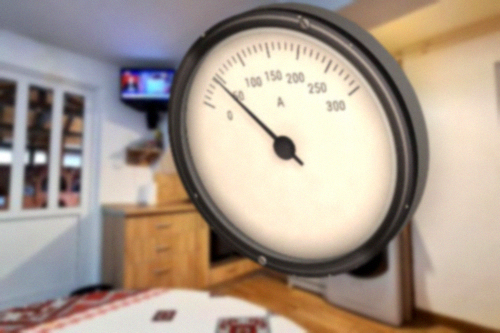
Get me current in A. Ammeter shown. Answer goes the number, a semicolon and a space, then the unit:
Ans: 50; A
